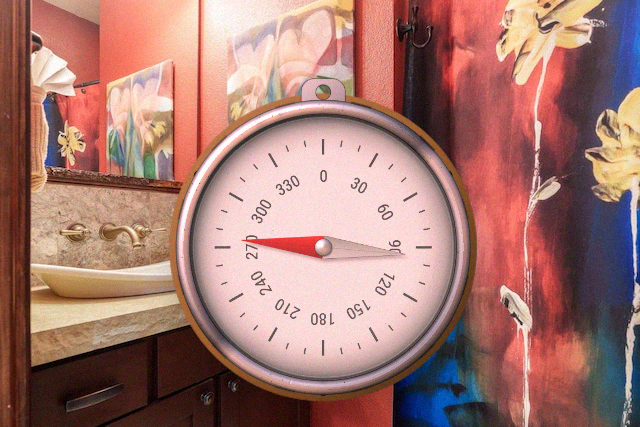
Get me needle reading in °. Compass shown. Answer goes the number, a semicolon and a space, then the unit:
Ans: 275; °
